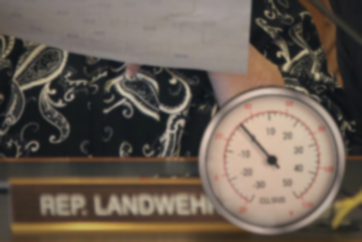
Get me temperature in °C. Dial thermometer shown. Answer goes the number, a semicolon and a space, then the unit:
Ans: 0; °C
